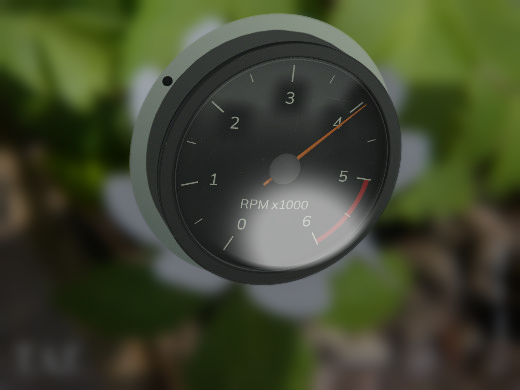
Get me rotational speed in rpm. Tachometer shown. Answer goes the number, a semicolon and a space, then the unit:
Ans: 4000; rpm
